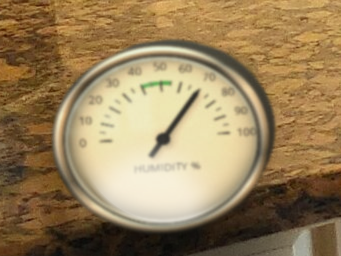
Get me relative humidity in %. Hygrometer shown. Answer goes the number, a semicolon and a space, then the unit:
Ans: 70; %
